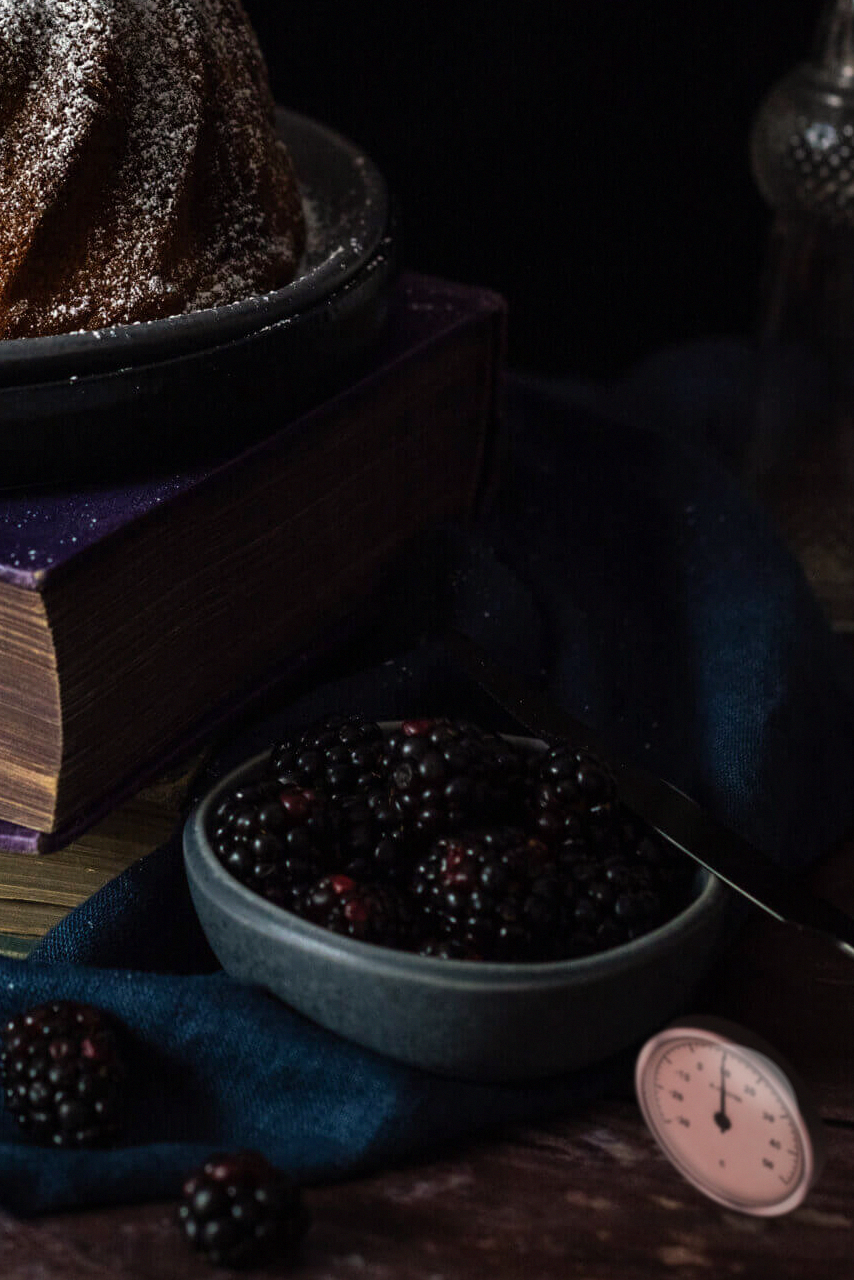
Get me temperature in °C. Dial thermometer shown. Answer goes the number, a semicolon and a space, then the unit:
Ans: 10; °C
